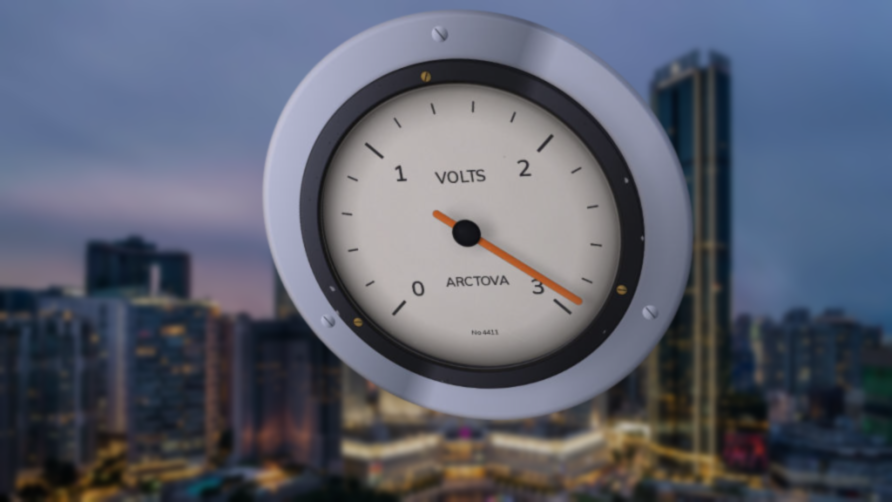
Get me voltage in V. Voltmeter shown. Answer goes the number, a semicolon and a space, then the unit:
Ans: 2.9; V
